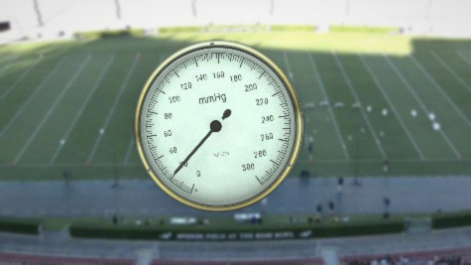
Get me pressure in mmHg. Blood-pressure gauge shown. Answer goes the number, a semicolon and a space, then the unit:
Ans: 20; mmHg
